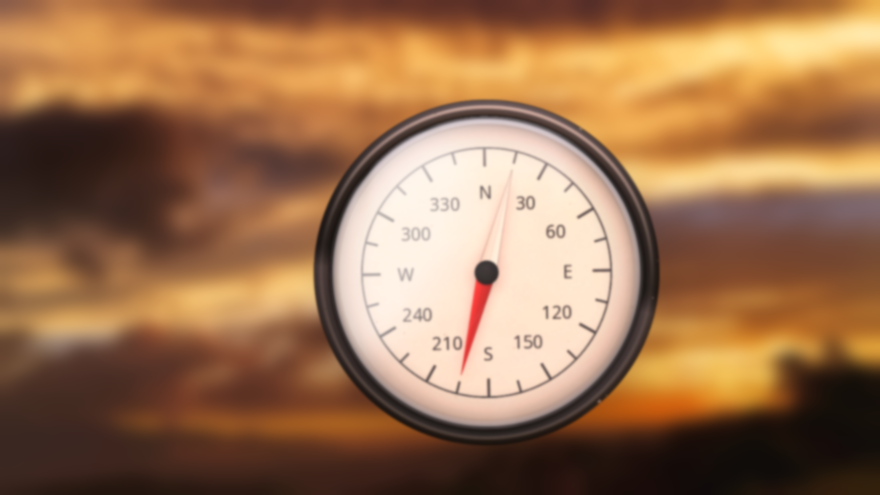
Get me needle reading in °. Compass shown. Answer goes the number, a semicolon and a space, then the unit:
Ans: 195; °
